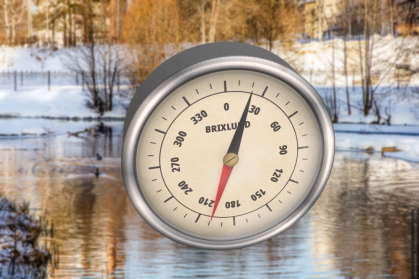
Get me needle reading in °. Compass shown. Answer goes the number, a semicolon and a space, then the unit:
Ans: 200; °
